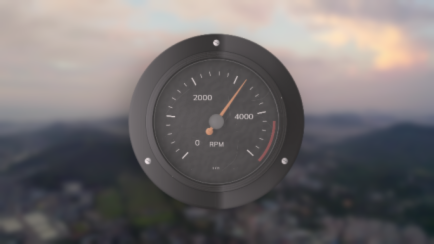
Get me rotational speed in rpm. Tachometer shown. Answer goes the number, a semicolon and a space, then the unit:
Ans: 3200; rpm
